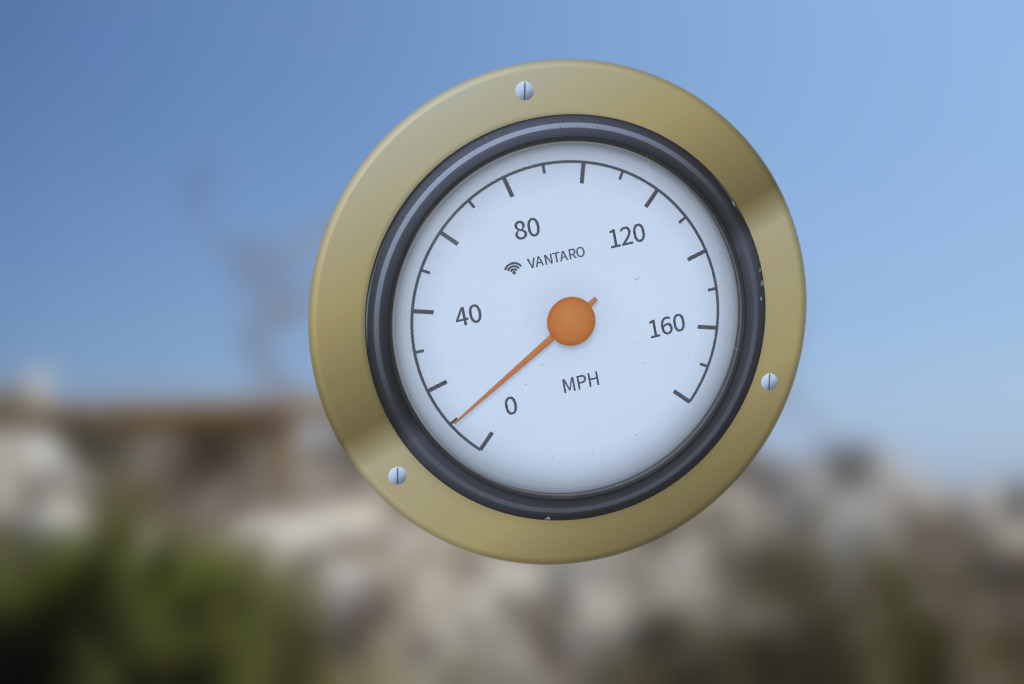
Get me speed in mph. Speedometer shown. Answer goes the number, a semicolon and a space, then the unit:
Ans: 10; mph
